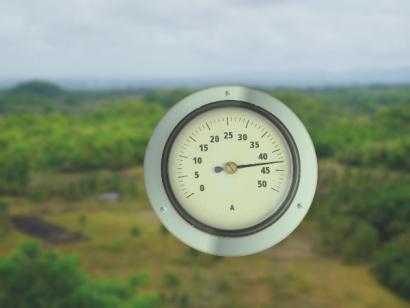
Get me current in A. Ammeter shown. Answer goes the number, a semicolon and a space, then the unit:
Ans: 43; A
